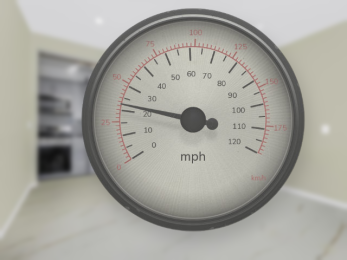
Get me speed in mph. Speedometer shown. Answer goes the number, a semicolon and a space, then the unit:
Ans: 22.5; mph
